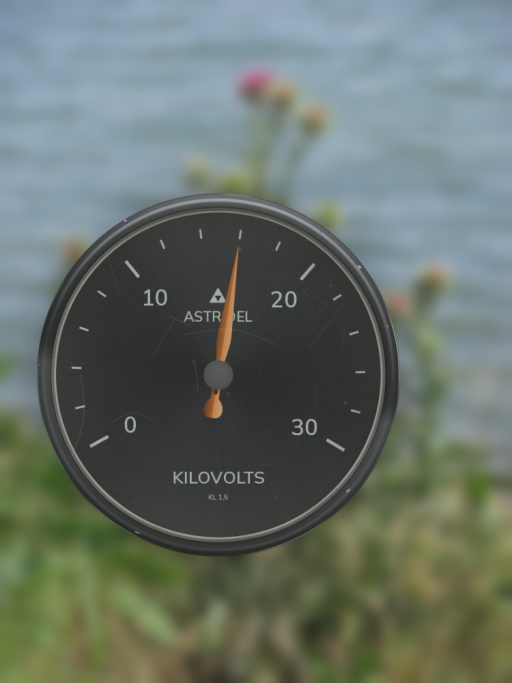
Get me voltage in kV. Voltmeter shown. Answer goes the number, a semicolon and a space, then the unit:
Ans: 16; kV
